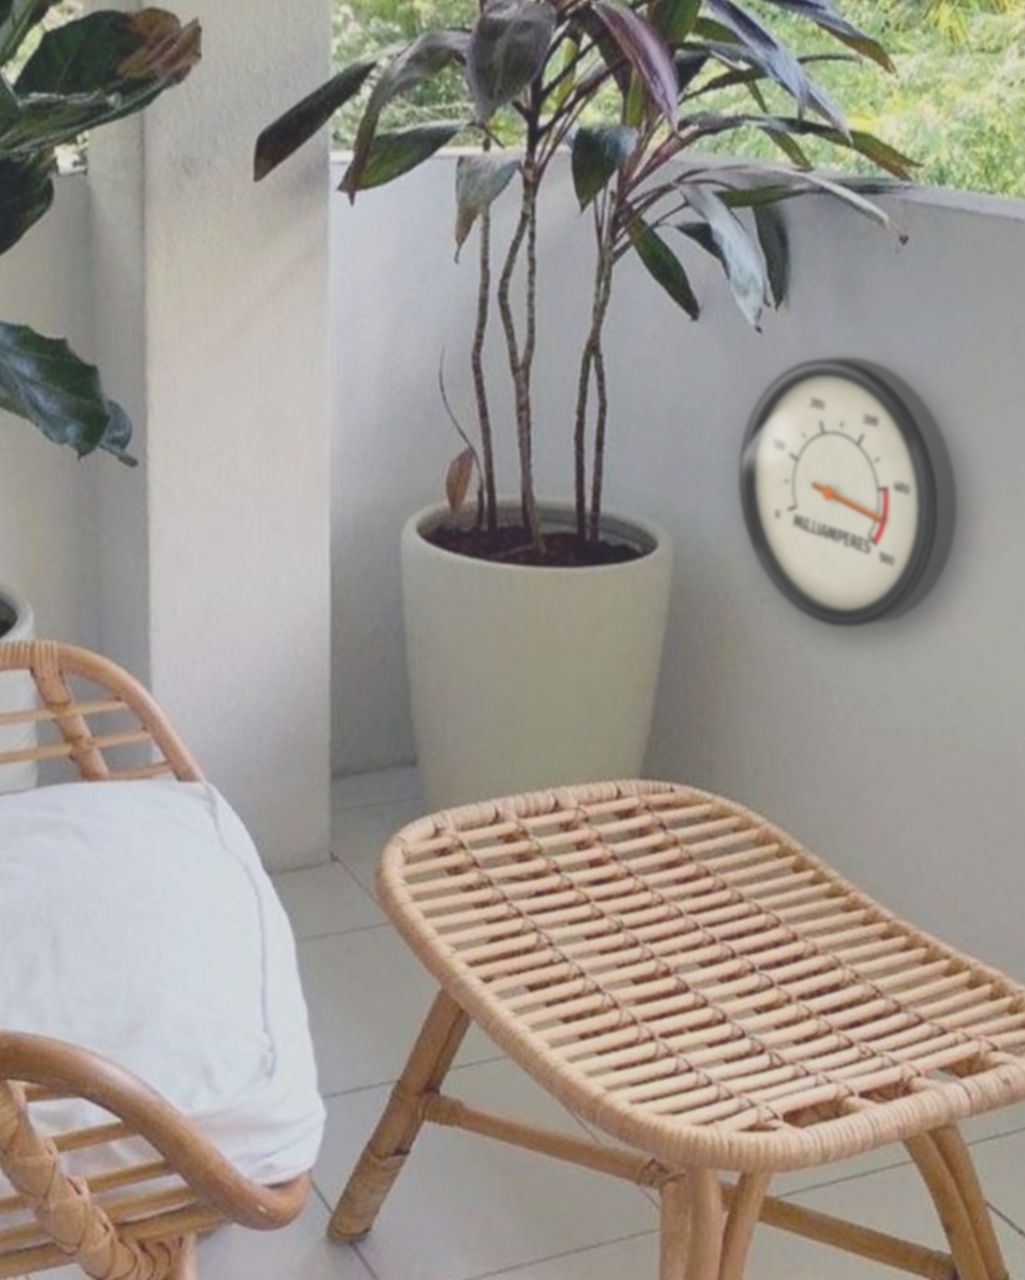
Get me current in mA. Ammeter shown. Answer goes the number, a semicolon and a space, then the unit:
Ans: 450; mA
